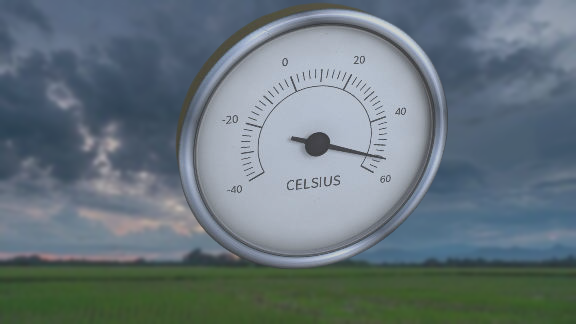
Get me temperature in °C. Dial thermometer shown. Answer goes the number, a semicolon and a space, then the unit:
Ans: 54; °C
